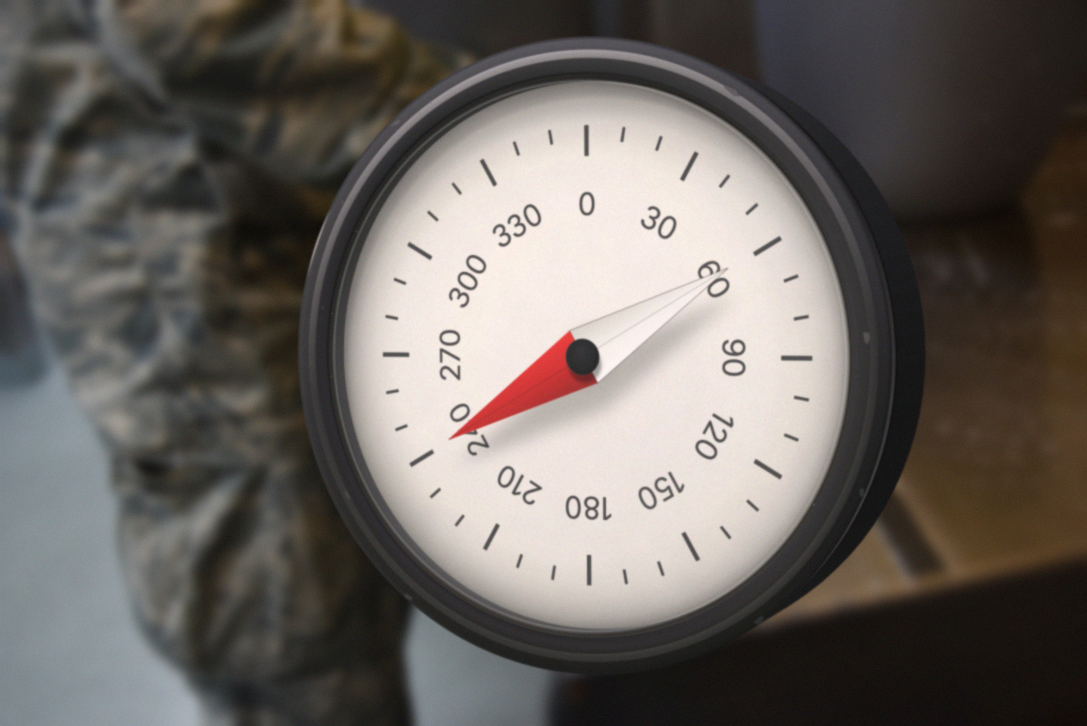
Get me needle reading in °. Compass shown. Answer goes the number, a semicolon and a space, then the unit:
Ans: 240; °
